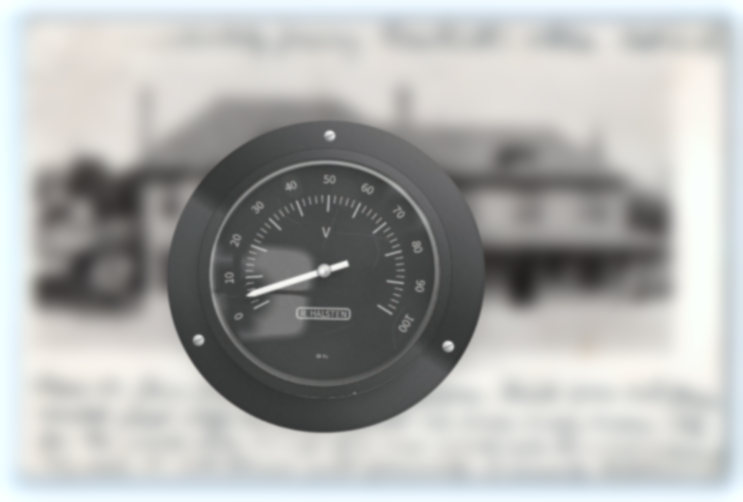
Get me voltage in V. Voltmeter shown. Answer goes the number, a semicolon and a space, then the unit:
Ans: 4; V
